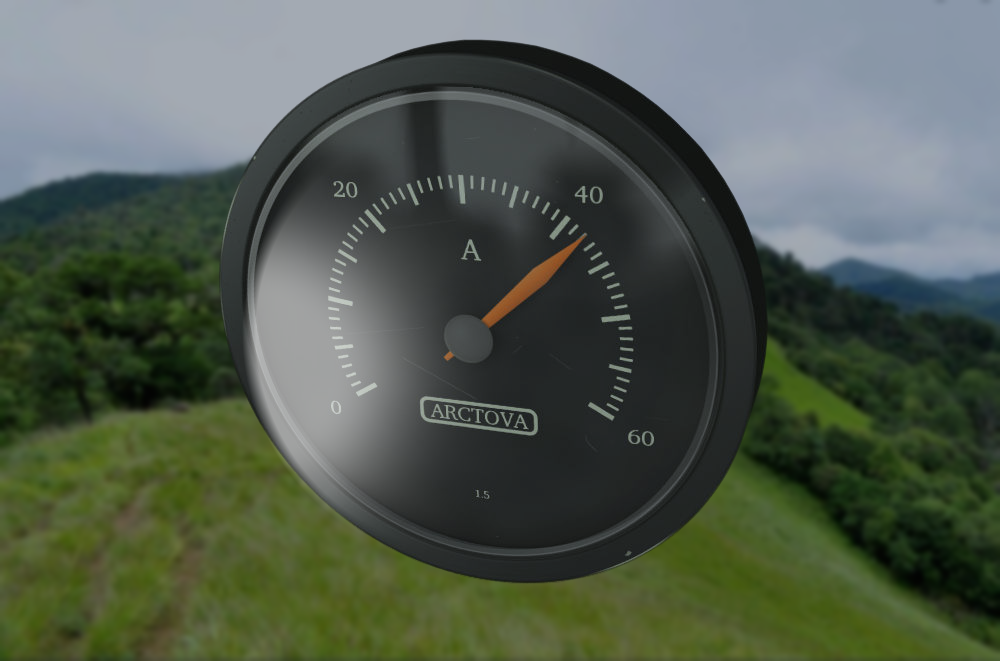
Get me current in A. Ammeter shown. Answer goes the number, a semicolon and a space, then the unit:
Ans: 42; A
